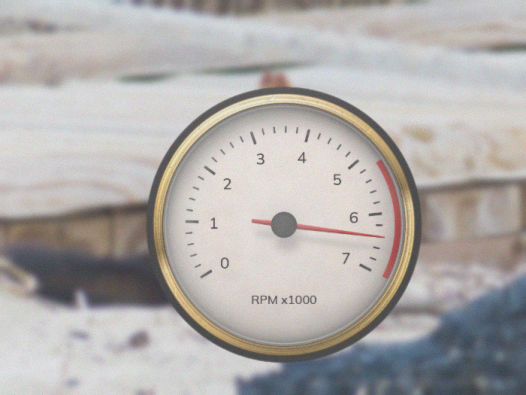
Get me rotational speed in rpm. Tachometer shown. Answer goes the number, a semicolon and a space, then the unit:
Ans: 6400; rpm
